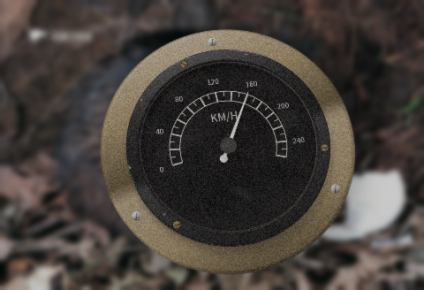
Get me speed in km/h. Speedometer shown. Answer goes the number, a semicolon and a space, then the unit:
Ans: 160; km/h
